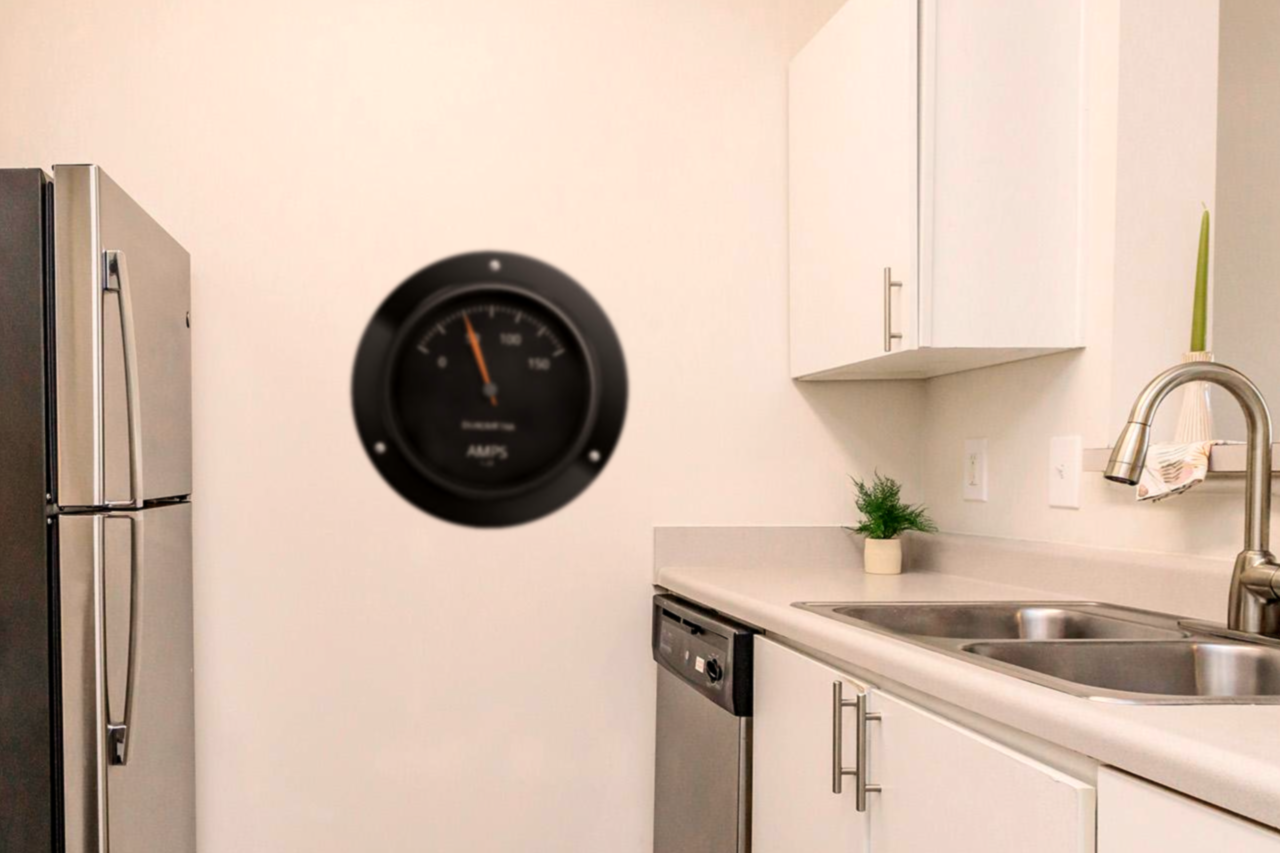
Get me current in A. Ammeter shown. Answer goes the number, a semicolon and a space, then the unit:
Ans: 50; A
